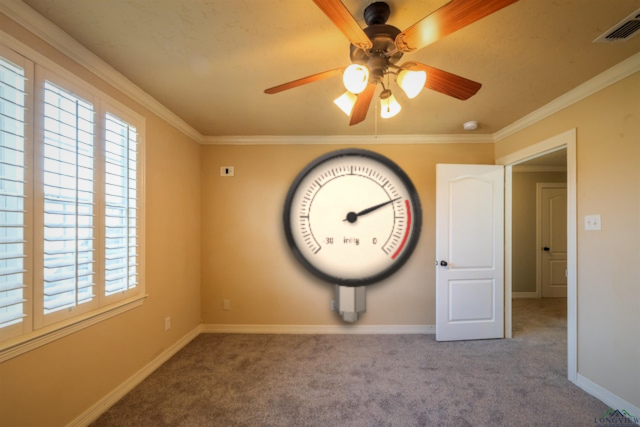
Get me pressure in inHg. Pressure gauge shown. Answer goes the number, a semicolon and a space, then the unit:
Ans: -7.5; inHg
